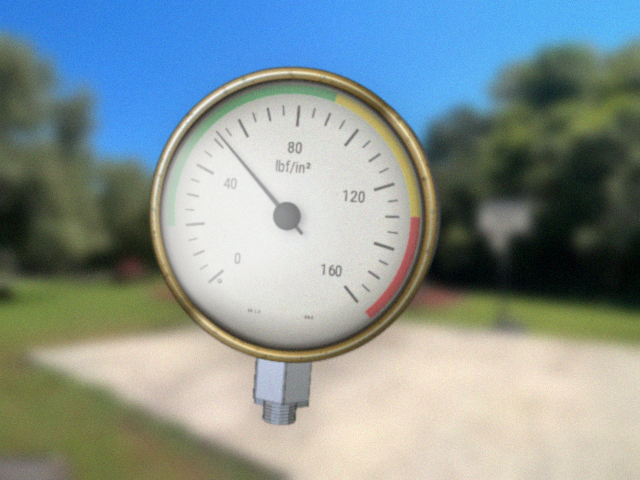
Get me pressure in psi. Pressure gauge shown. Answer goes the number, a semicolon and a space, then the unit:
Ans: 52.5; psi
